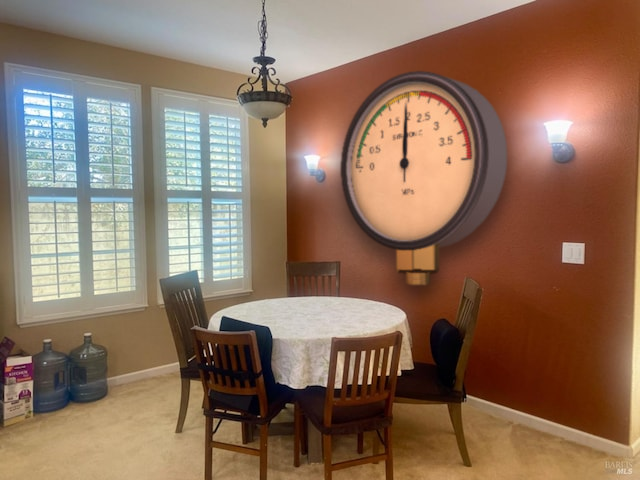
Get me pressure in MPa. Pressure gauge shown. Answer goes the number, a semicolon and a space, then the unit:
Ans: 2; MPa
